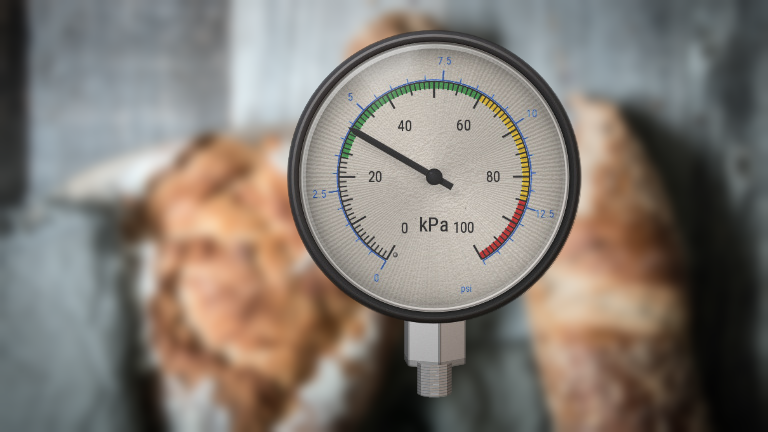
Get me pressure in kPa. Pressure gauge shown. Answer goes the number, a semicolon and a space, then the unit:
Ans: 30; kPa
